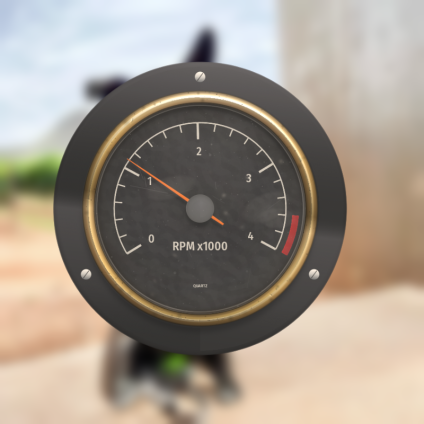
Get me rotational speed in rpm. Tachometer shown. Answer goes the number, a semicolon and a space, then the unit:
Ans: 1100; rpm
